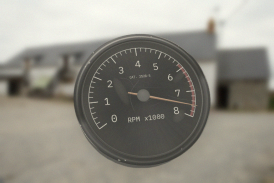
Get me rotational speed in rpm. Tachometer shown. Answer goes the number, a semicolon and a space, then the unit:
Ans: 7600; rpm
